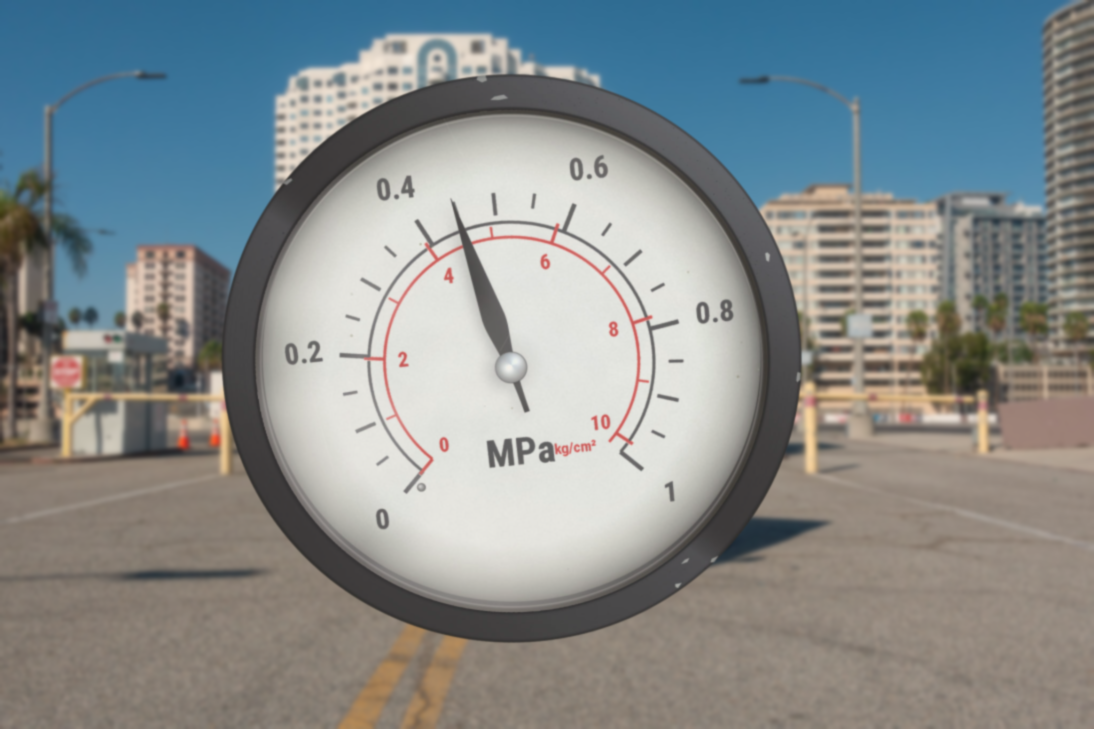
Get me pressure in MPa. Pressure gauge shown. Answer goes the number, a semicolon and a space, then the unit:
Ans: 0.45; MPa
